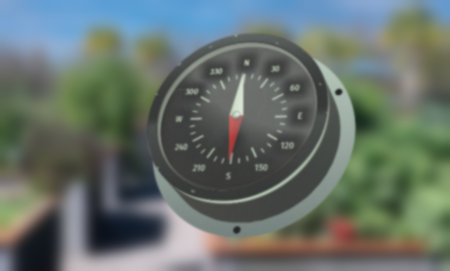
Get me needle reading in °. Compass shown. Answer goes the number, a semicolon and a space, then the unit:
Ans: 180; °
